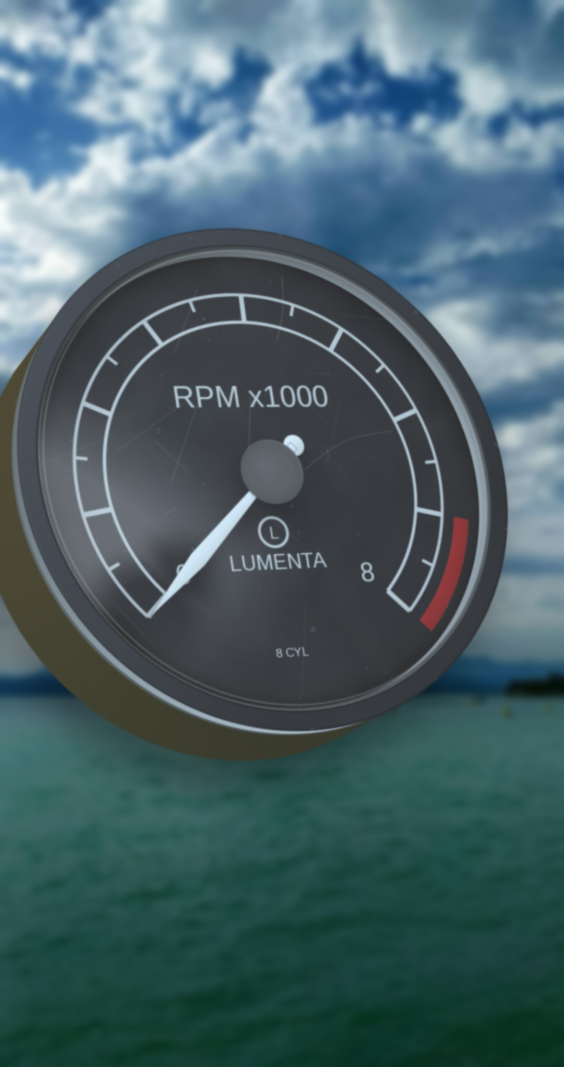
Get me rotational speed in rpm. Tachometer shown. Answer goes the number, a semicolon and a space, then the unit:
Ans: 0; rpm
